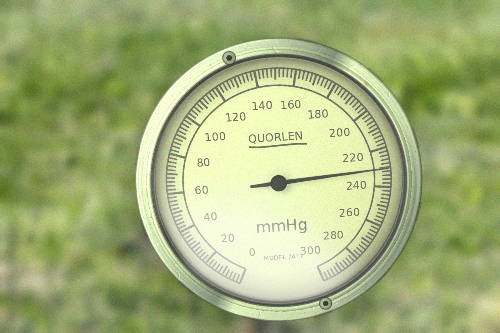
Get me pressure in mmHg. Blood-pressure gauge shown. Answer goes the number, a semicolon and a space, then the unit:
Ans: 230; mmHg
